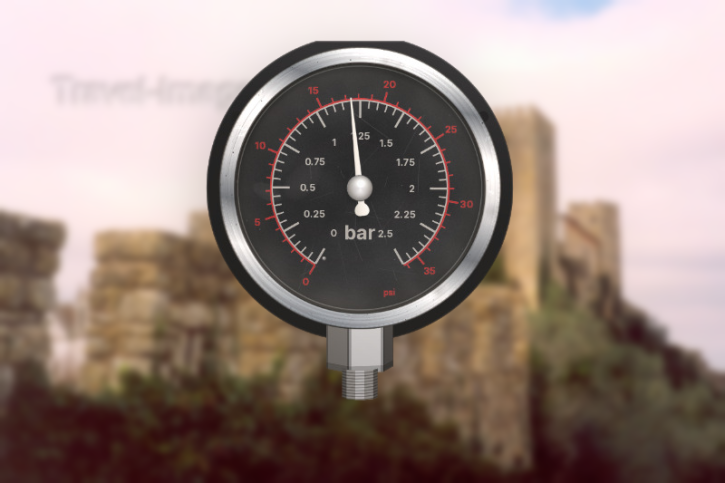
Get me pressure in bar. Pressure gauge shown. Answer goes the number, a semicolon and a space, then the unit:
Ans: 1.2; bar
